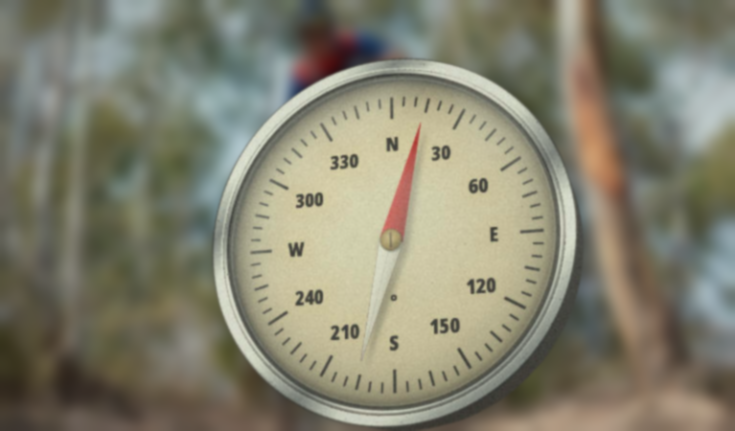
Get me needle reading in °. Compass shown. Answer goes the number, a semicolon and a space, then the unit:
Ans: 15; °
